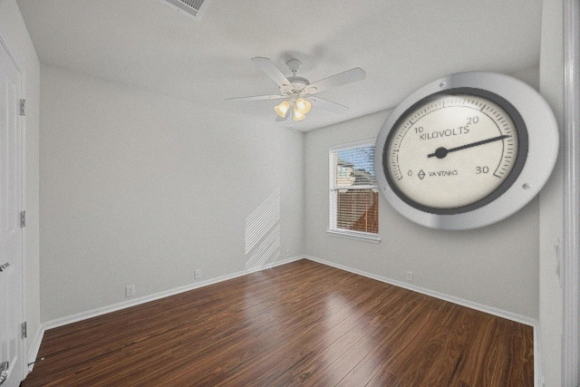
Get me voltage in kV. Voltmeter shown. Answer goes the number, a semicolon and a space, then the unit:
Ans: 25; kV
